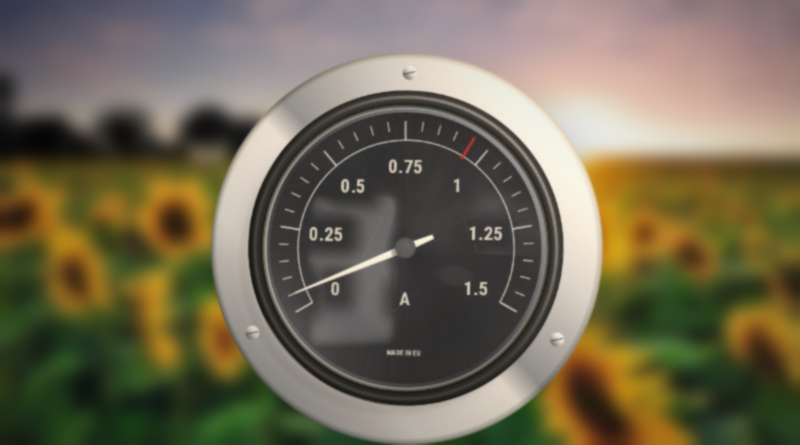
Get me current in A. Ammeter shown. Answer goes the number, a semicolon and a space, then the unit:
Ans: 0.05; A
